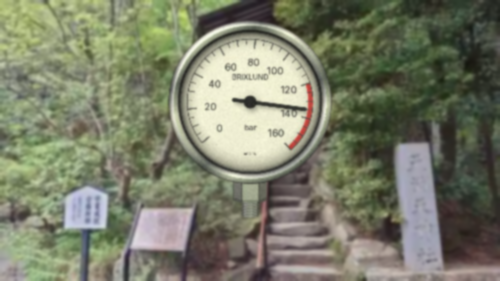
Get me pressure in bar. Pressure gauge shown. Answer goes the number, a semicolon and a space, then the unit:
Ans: 135; bar
